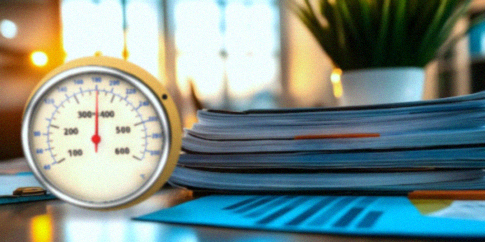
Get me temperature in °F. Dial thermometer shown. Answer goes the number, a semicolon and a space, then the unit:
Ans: 360; °F
